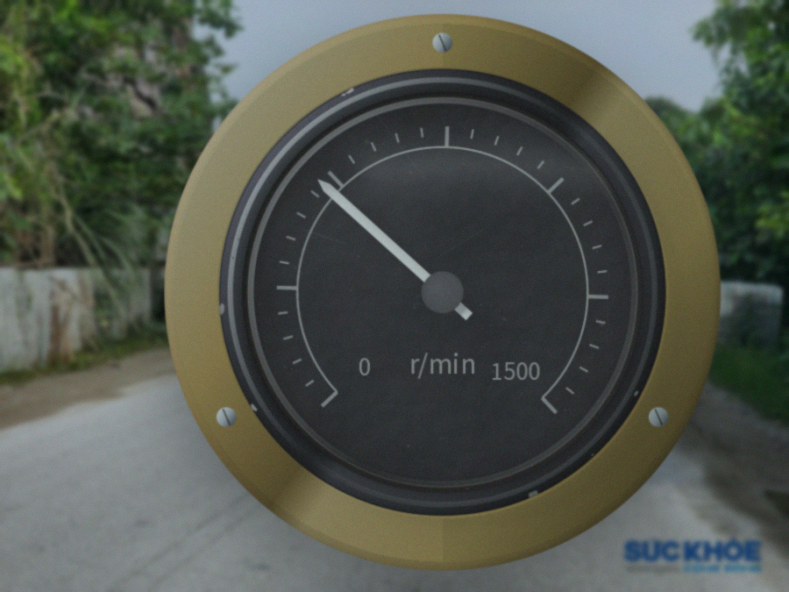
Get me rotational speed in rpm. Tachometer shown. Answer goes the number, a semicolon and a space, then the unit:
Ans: 475; rpm
